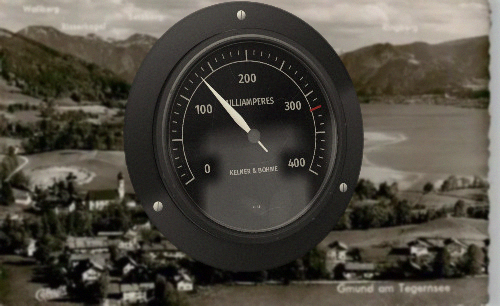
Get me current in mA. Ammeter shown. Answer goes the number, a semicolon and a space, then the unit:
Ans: 130; mA
